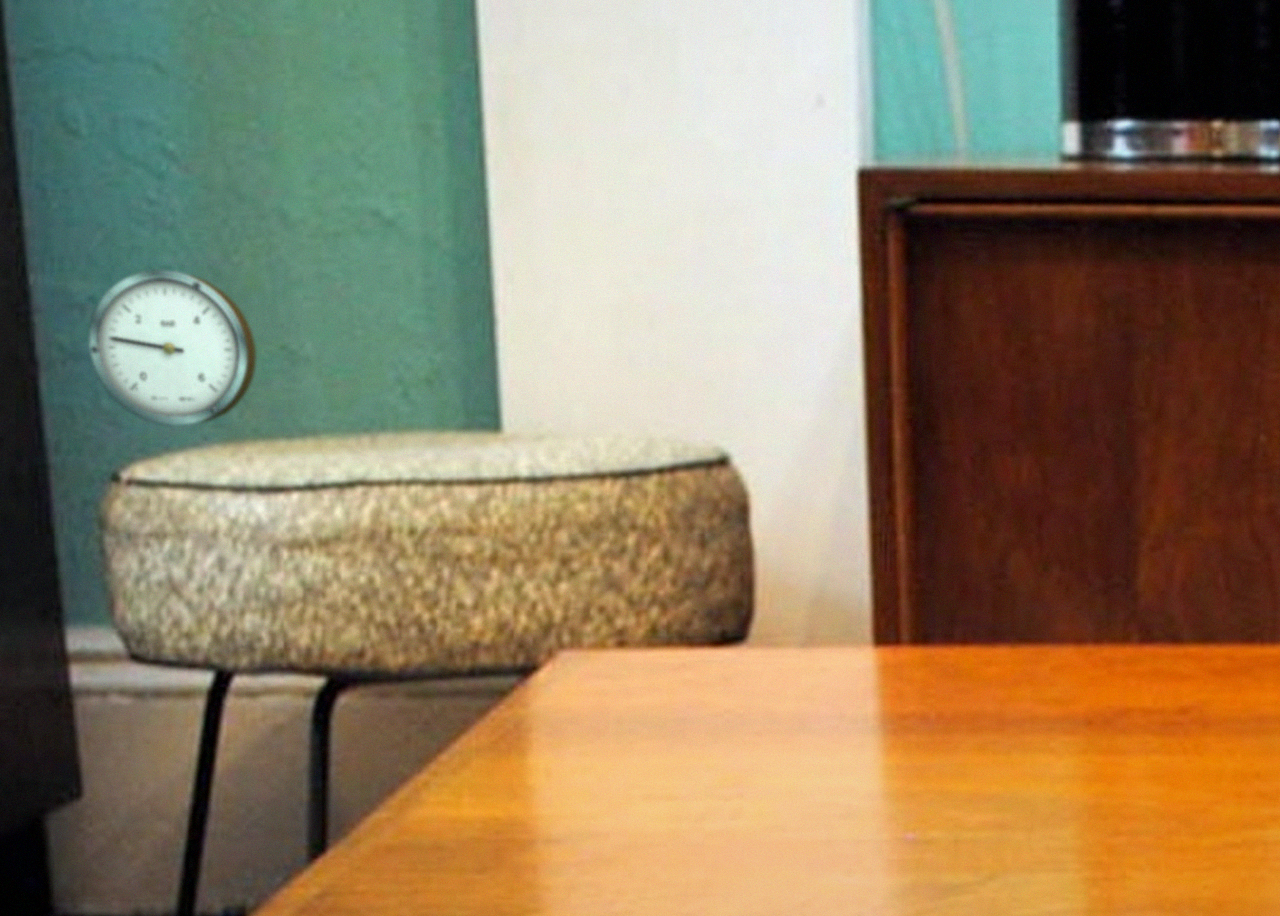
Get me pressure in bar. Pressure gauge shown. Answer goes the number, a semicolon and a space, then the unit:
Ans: 1.2; bar
